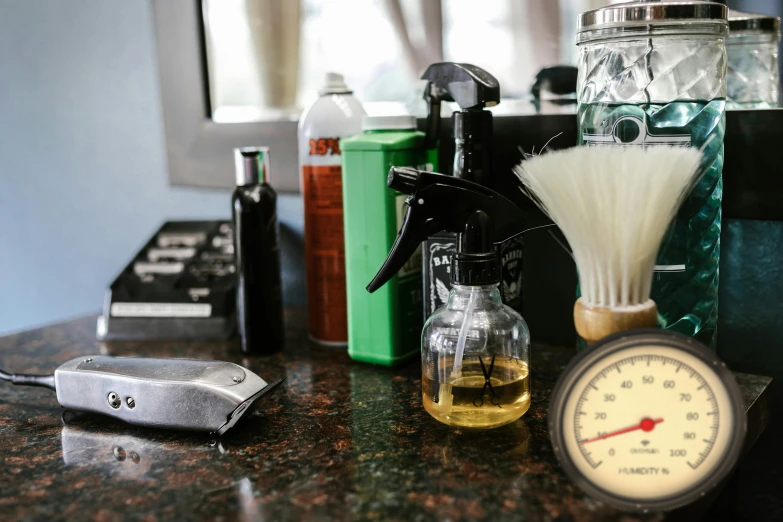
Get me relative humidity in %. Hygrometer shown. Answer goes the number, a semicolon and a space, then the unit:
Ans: 10; %
